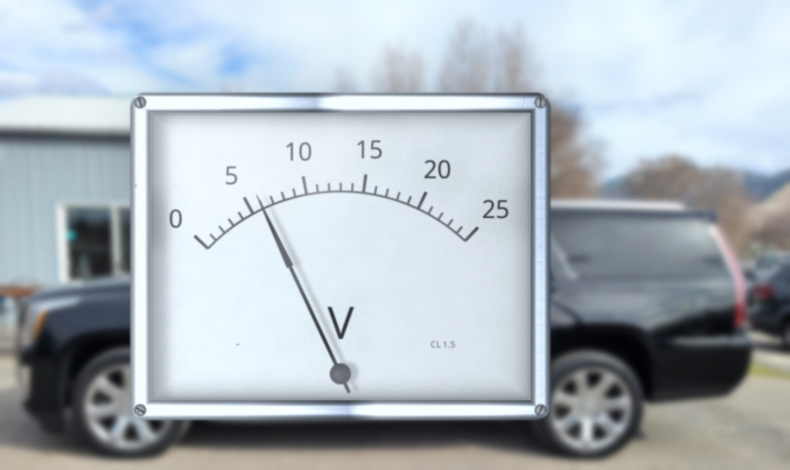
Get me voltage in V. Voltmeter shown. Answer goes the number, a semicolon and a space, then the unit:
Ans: 6; V
